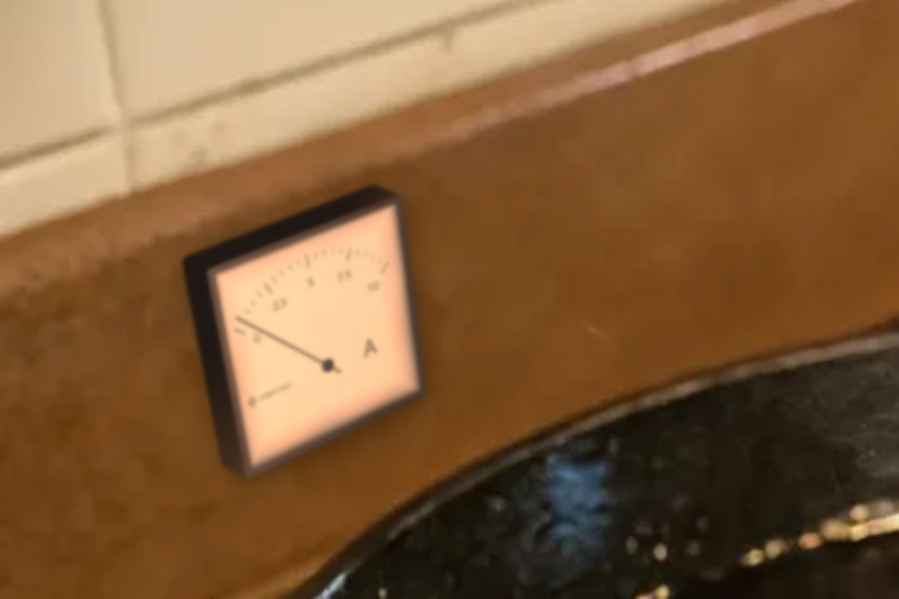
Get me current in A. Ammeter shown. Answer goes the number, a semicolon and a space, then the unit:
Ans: 0.5; A
